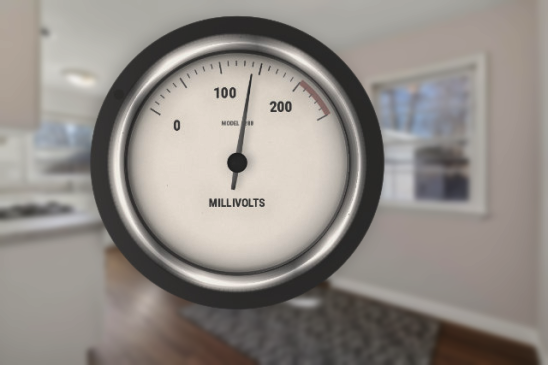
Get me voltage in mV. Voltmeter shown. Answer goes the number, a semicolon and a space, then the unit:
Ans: 140; mV
